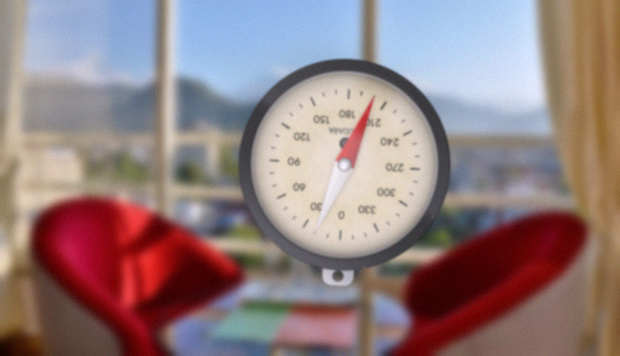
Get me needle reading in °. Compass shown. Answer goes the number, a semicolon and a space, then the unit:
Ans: 200; °
